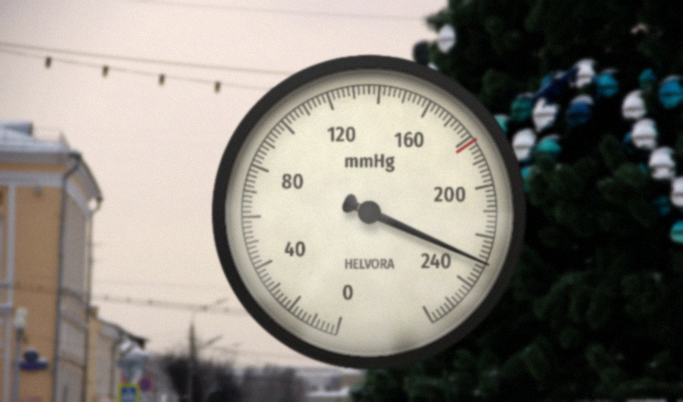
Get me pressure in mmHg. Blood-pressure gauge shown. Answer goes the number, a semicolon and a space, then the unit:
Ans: 230; mmHg
